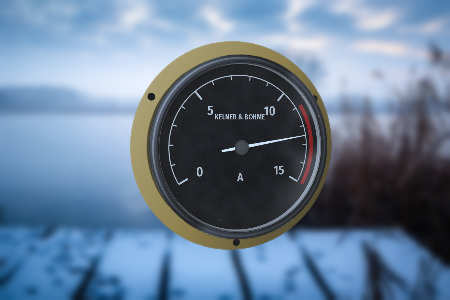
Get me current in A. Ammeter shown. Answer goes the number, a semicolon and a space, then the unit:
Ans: 12.5; A
